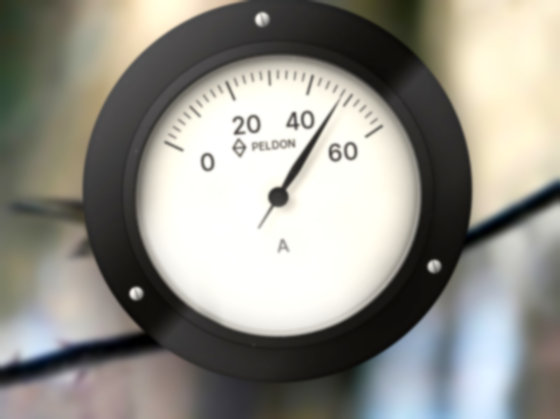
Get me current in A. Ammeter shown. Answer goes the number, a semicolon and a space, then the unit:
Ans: 48; A
